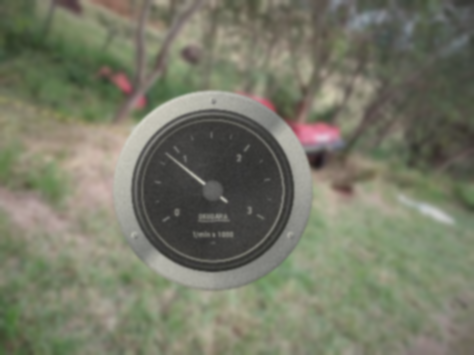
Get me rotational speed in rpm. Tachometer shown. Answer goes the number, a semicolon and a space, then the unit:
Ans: 875; rpm
